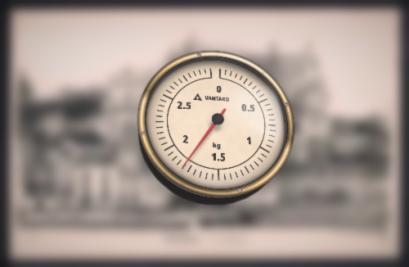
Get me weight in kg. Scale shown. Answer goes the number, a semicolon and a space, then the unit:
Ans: 1.8; kg
